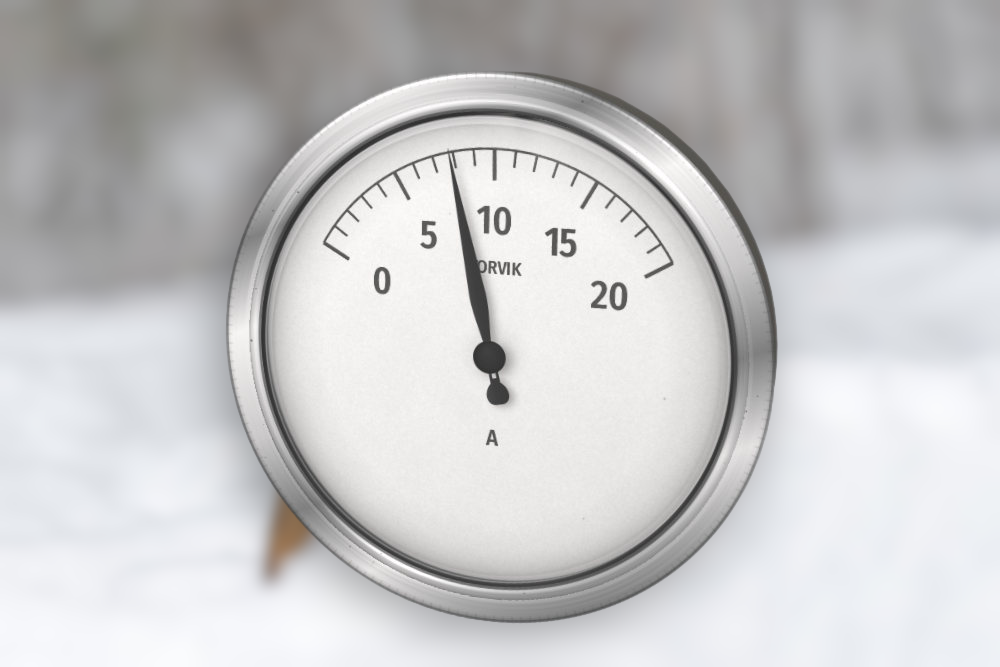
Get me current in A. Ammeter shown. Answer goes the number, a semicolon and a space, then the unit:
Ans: 8; A
